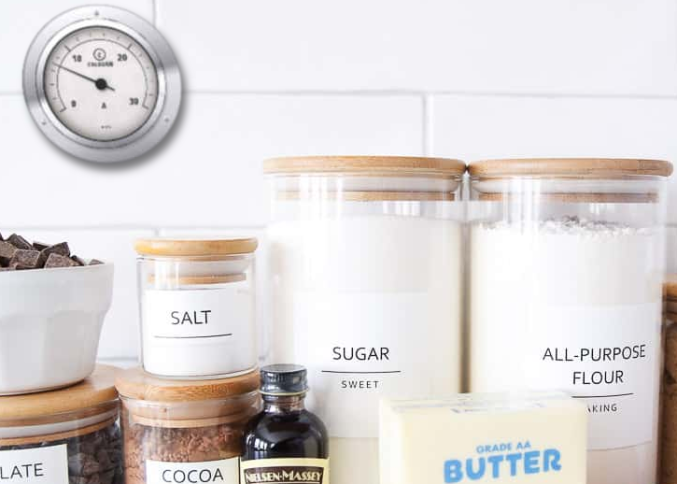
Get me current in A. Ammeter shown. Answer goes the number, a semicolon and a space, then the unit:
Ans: 7; A
